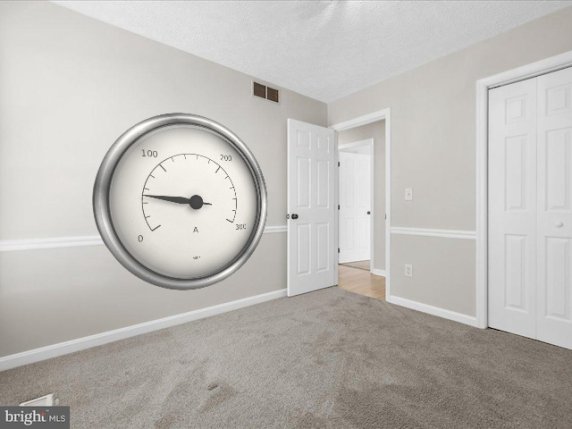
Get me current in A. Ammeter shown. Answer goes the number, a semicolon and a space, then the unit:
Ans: 50; A
